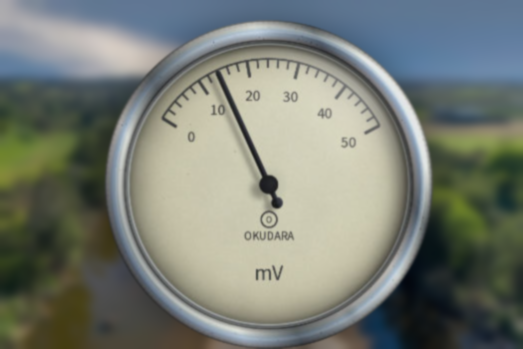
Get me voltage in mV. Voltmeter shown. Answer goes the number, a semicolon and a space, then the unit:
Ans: 14; mV
